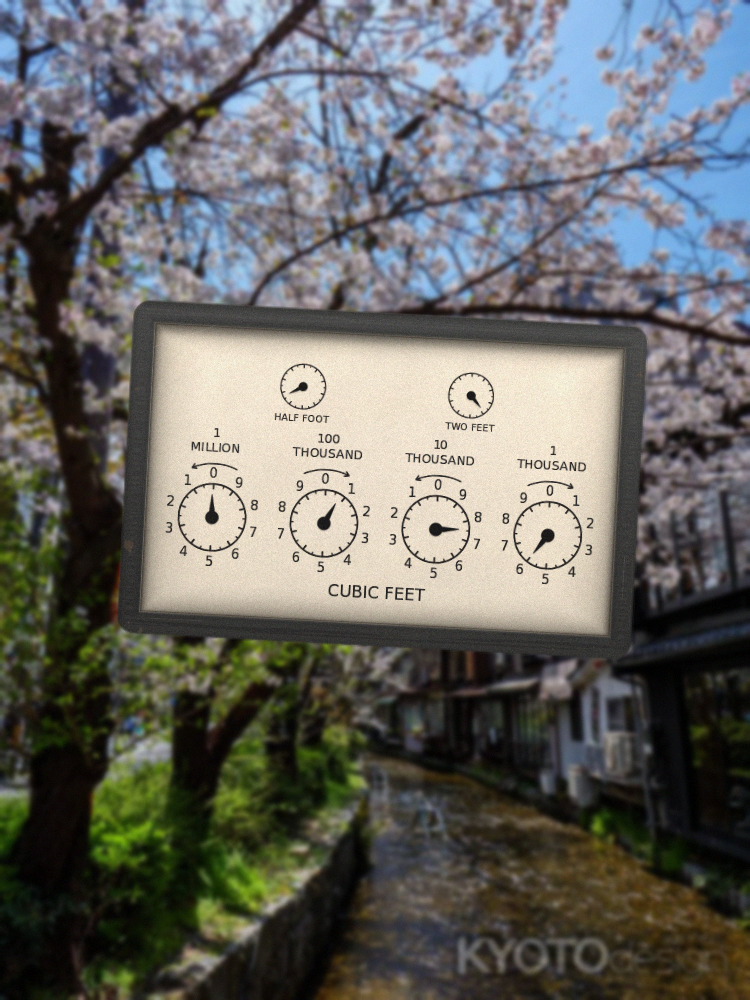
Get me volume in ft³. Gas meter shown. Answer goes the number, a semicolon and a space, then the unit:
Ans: 7600; ft³
